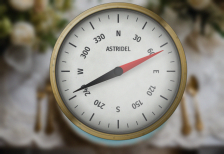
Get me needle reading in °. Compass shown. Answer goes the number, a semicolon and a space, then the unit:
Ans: 65; °
